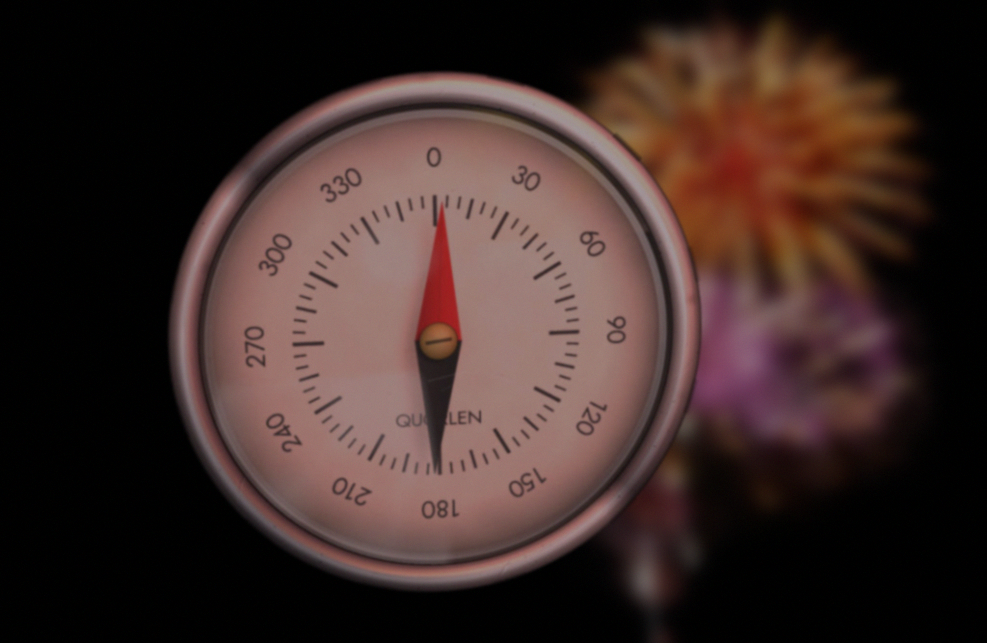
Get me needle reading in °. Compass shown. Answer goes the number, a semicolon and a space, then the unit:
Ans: 2.5; °
